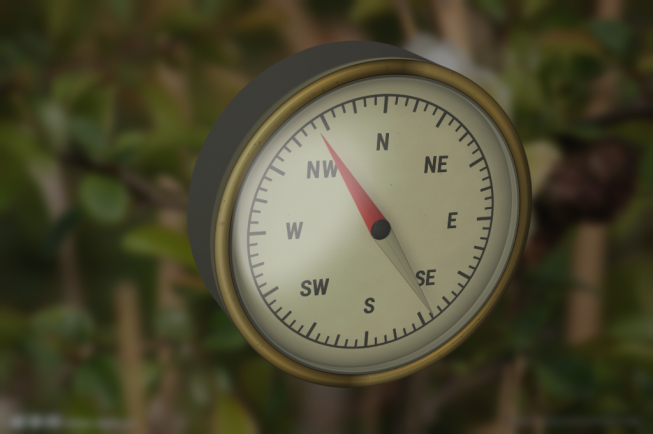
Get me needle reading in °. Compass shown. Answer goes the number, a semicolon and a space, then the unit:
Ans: 325; °
